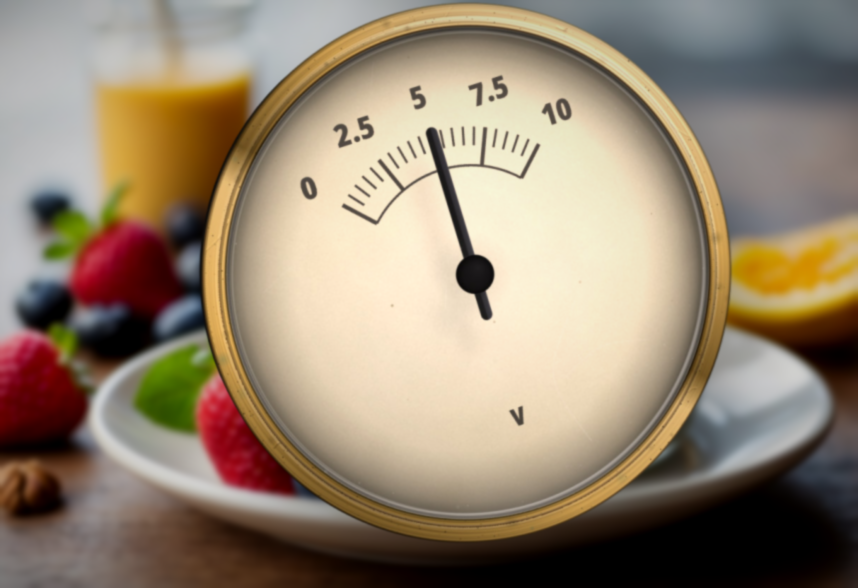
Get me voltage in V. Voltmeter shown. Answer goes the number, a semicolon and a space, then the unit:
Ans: 5; V
